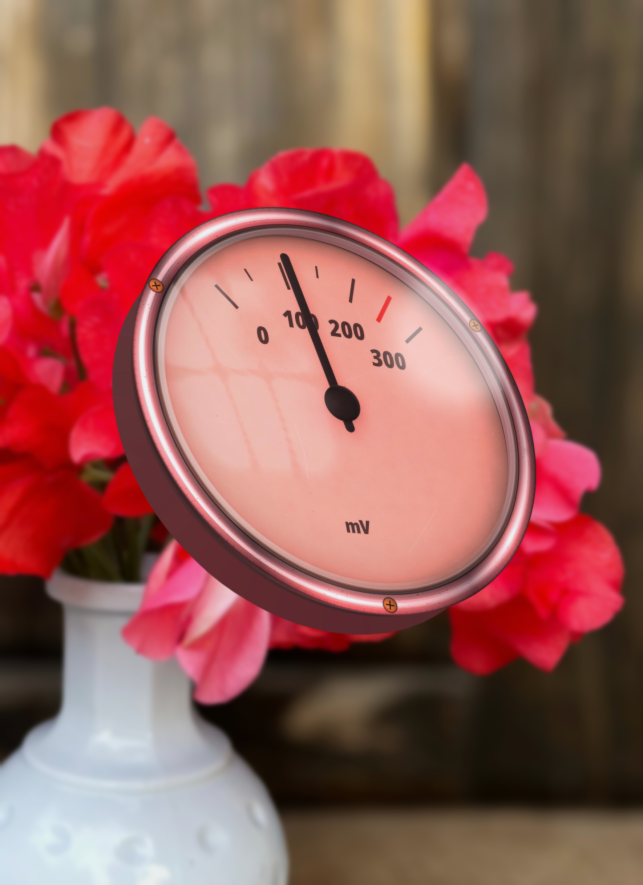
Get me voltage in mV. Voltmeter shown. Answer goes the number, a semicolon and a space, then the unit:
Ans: 100; mV
